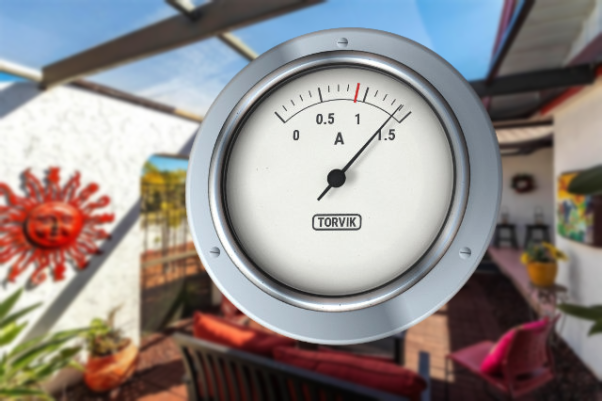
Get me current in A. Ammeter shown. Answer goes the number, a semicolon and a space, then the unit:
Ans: 1.4; A
